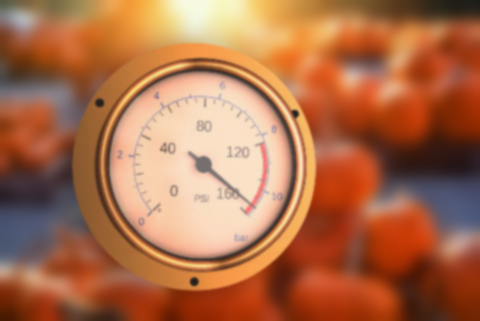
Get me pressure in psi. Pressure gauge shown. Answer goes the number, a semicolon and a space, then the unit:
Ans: 155; psi
